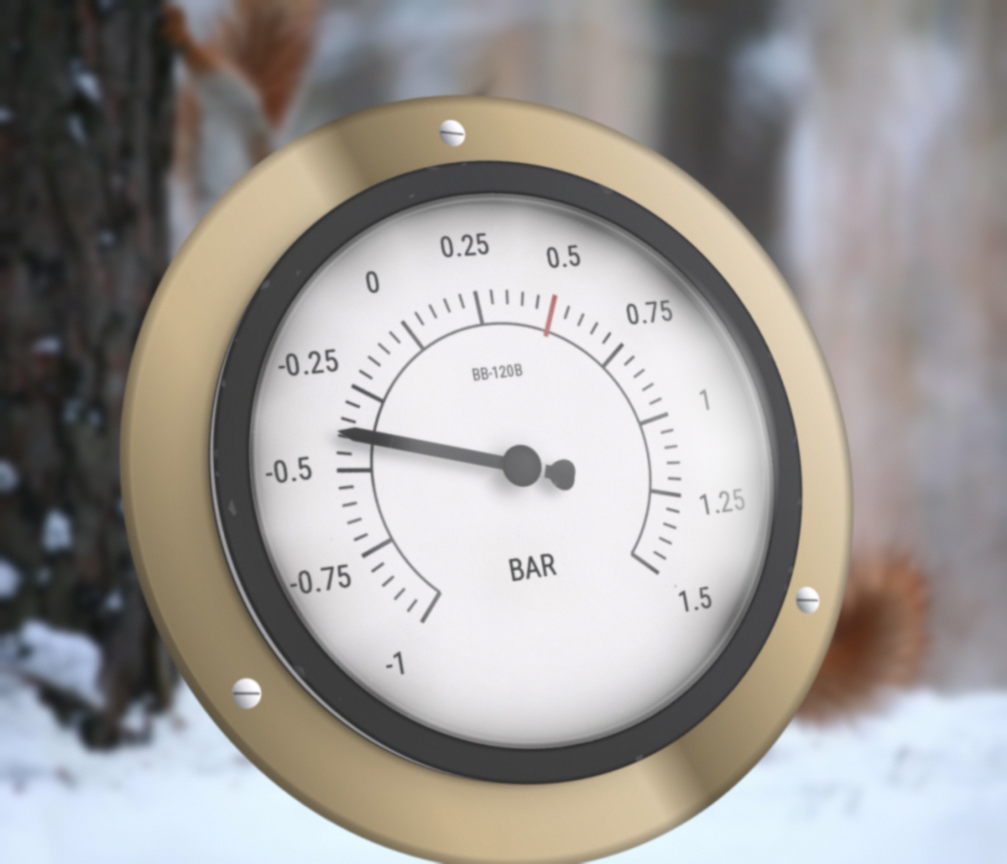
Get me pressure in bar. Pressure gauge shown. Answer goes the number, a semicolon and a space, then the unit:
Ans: -0.4; bar
